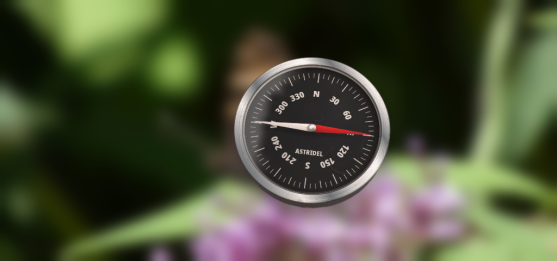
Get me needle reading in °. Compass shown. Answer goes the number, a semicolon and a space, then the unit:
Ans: 90; °
